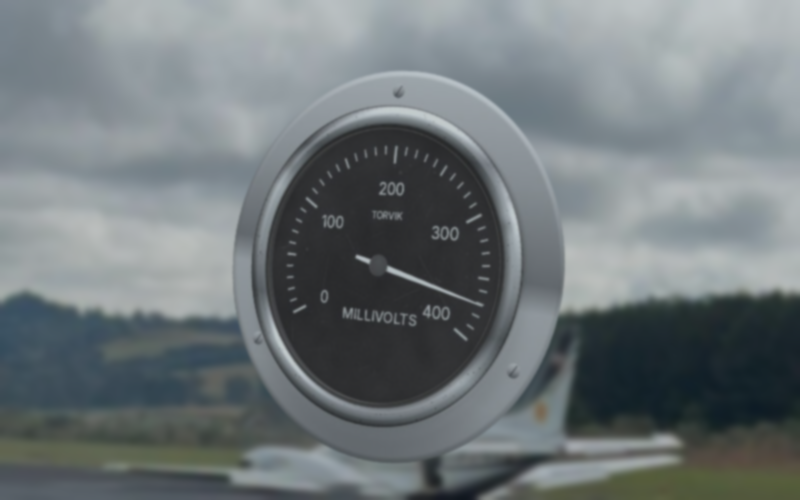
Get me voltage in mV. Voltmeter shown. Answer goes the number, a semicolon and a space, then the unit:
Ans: 370; mV
